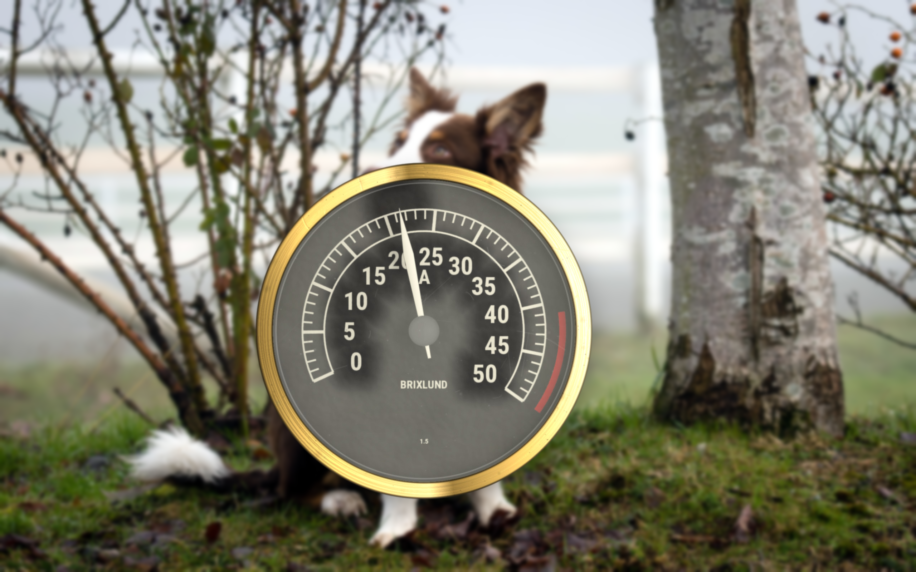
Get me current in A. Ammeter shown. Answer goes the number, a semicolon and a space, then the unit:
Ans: 21.5; A
